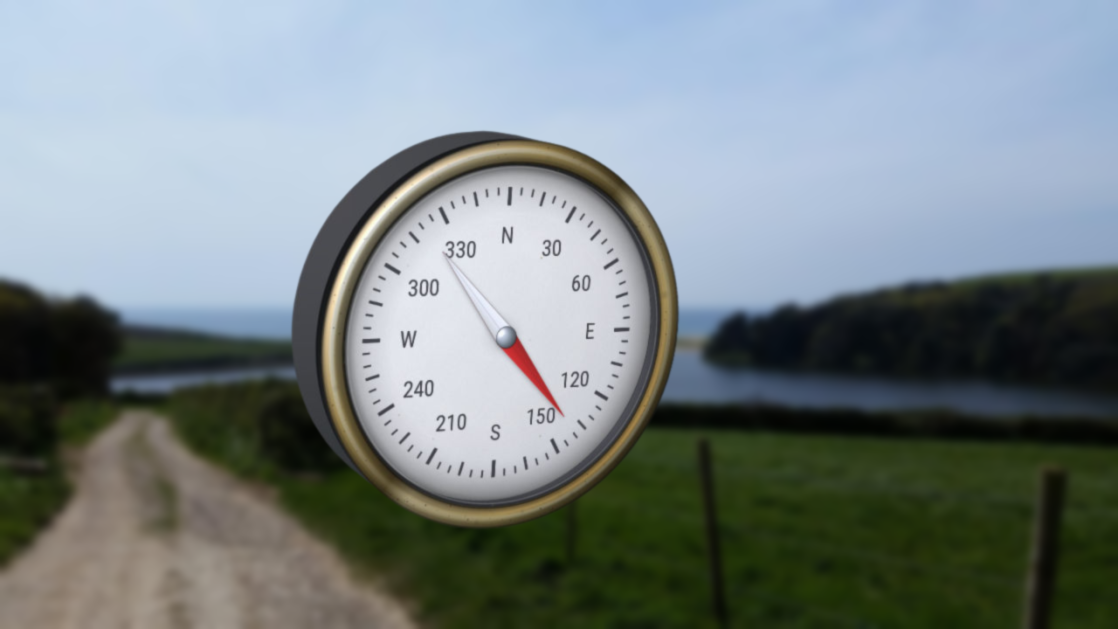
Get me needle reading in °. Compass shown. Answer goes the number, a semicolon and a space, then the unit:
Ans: 140; °
